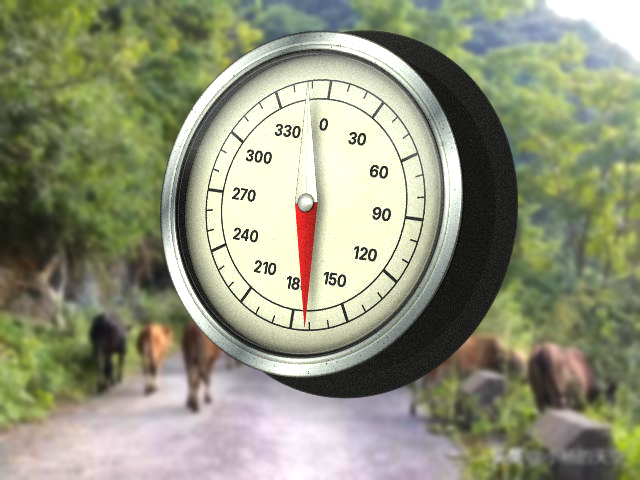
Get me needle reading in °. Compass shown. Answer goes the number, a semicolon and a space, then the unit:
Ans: 170; °
